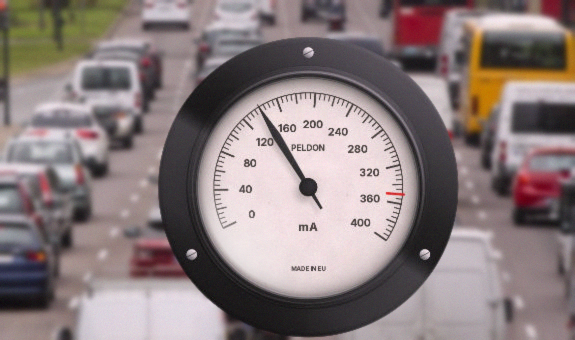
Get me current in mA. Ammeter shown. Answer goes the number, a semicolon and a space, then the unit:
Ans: 140; mA
